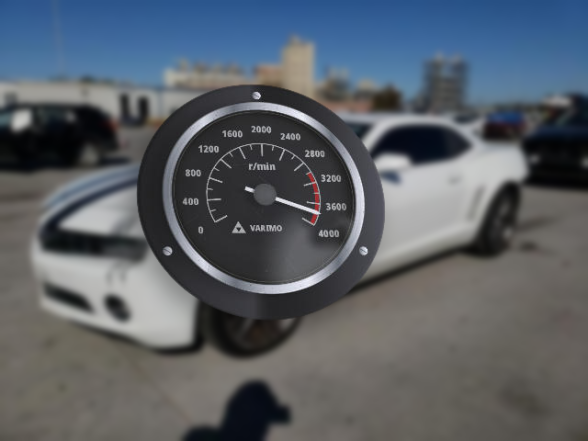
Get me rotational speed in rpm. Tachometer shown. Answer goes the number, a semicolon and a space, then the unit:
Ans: 3800; rpm
